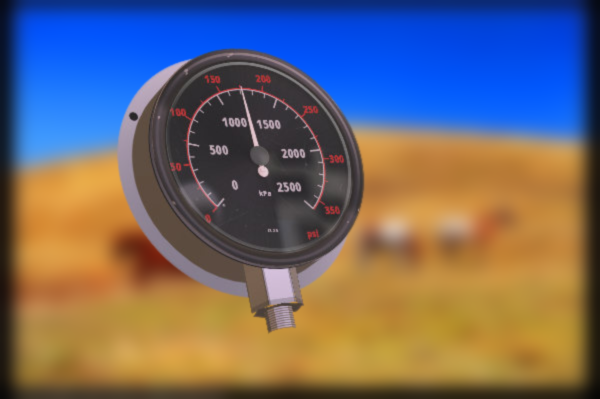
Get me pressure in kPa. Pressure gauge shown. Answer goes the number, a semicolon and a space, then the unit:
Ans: 1200; kPa
